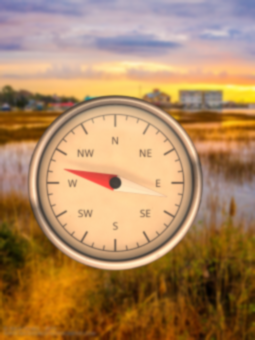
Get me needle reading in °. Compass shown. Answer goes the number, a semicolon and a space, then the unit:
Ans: 285; °
